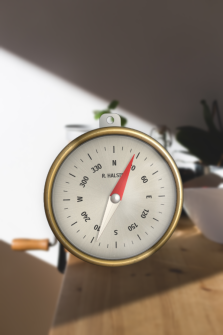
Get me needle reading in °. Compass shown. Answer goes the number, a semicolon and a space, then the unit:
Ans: 25; °
